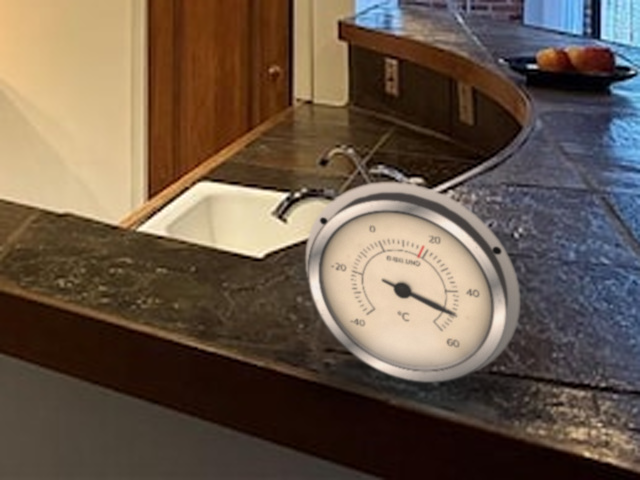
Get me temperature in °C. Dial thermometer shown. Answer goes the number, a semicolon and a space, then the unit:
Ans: 50; °C
